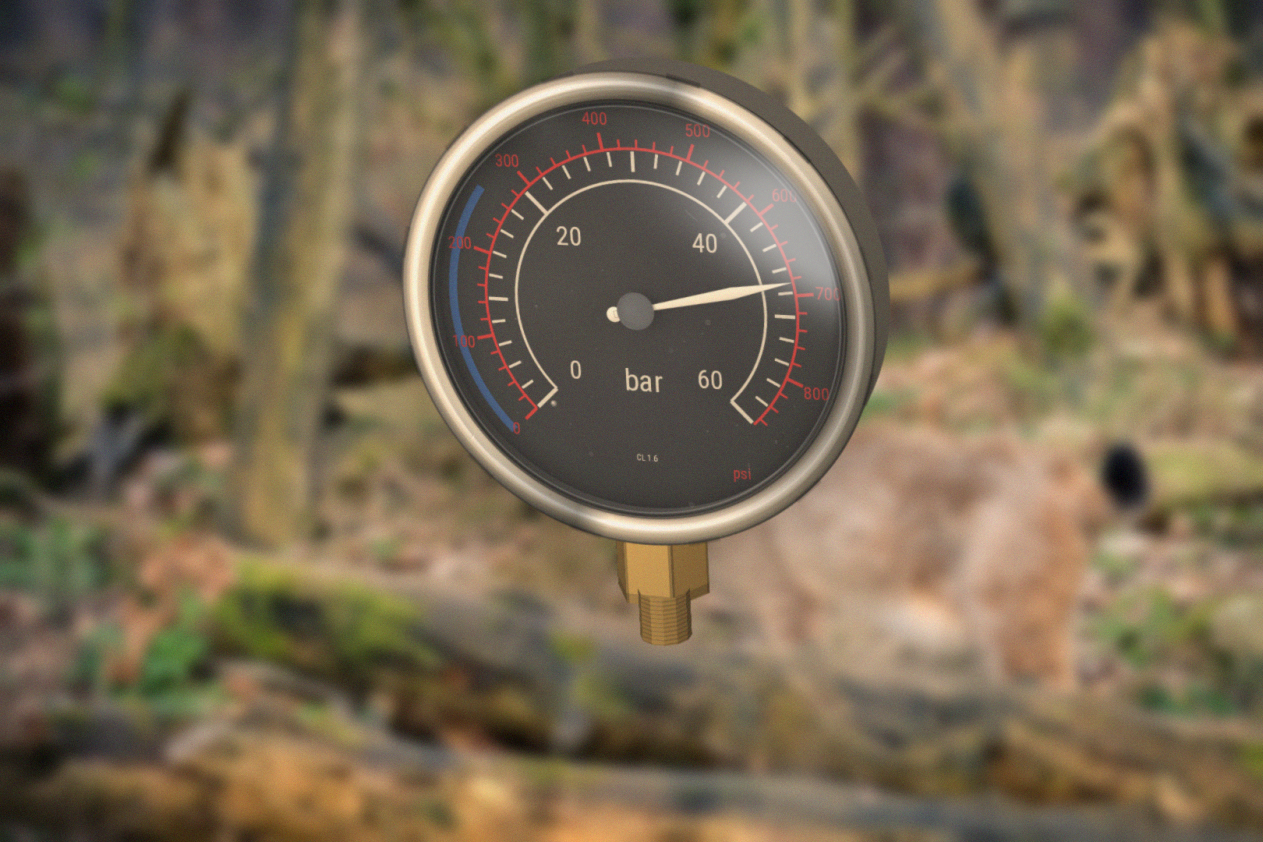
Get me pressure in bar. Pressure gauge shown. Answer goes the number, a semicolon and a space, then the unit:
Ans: 47; bar
